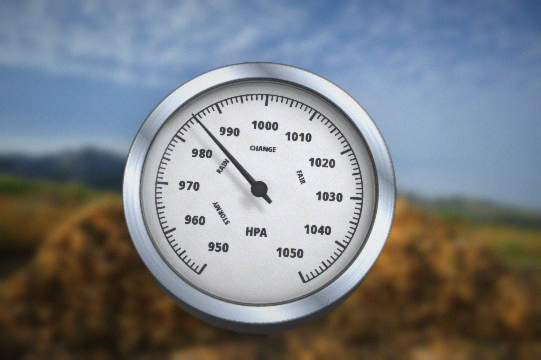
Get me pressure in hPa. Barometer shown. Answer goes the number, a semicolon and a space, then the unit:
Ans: 985; hPa
